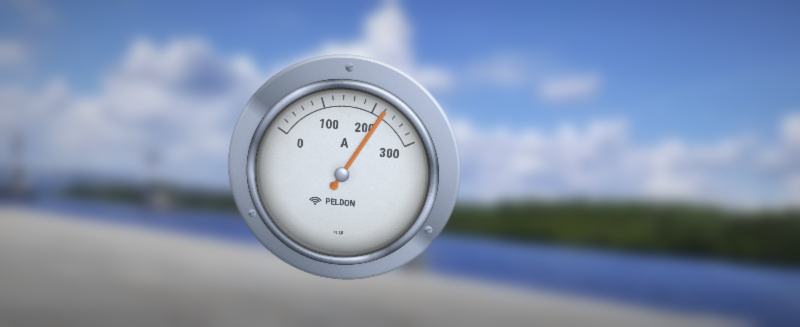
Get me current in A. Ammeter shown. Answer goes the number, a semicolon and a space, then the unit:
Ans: 220; A
